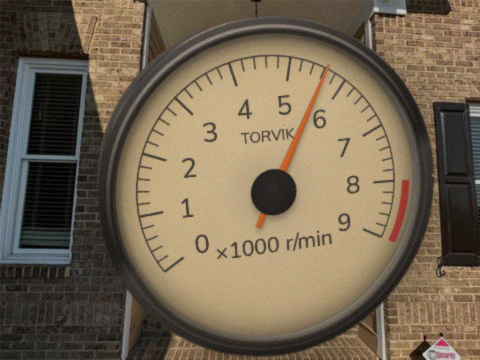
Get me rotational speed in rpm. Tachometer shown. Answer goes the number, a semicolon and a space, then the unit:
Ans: 5600; rpm
